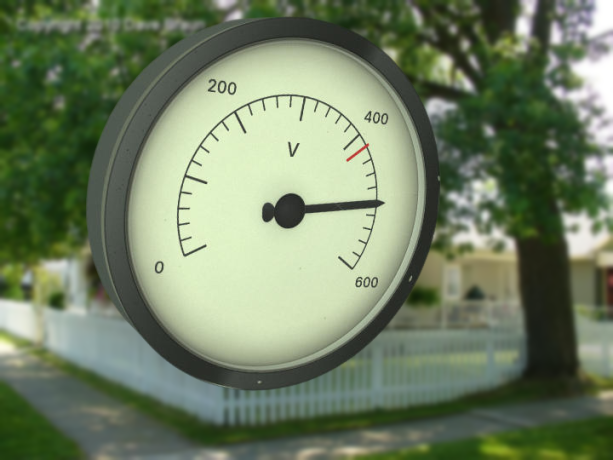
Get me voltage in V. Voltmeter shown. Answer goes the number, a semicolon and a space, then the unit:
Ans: 500; V
